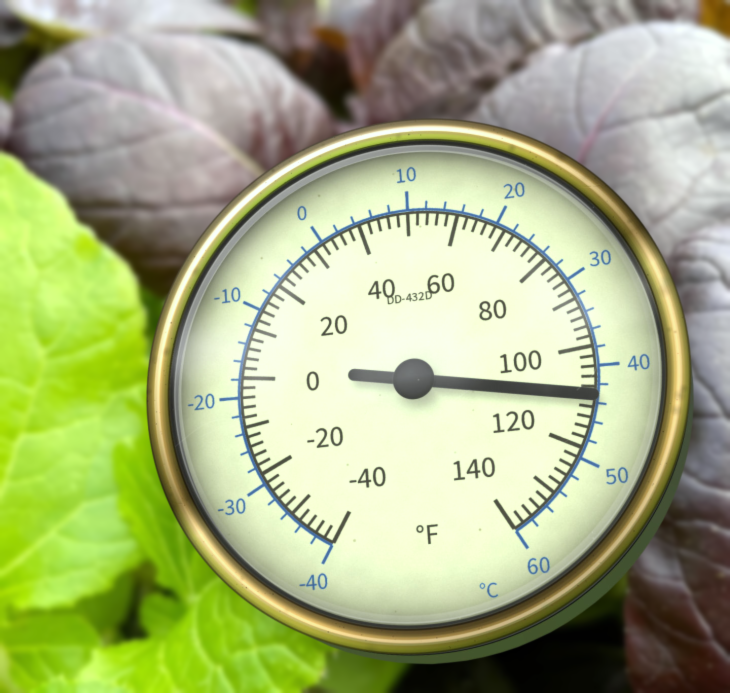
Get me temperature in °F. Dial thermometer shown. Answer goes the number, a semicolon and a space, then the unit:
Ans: 110; °F
